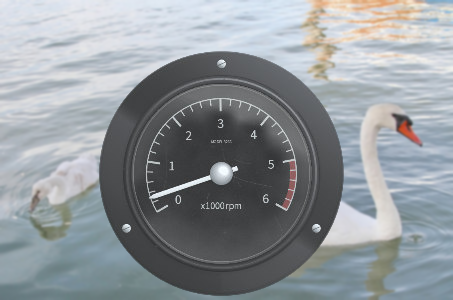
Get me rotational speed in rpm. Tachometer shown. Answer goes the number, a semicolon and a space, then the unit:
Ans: 300; rpm
